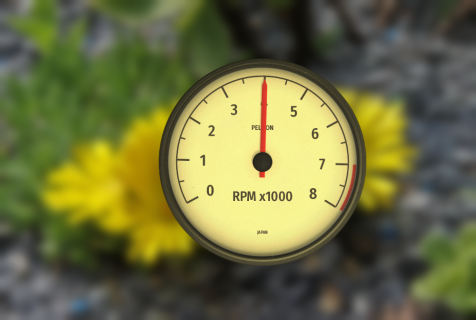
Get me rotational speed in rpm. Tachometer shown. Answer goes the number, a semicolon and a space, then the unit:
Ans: 4000; rpm
